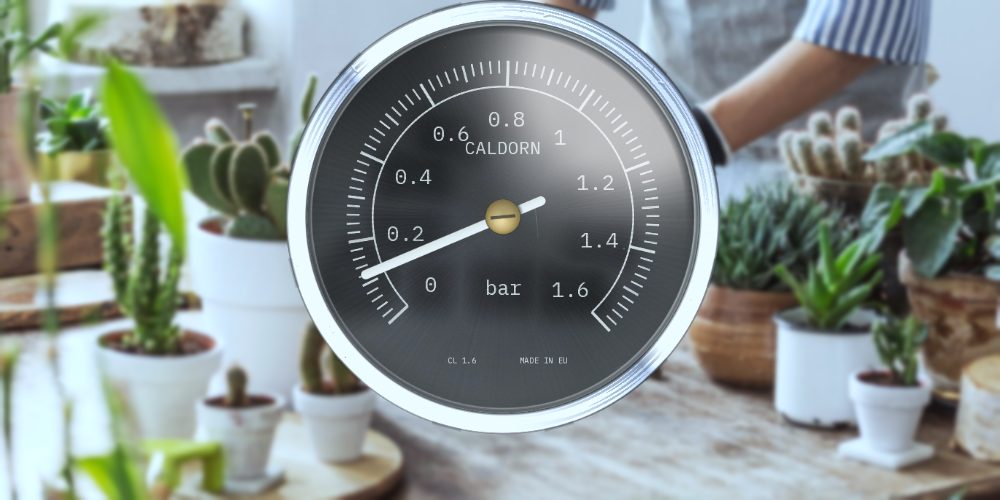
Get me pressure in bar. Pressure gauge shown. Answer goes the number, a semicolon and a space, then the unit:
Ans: 0.12; bar
